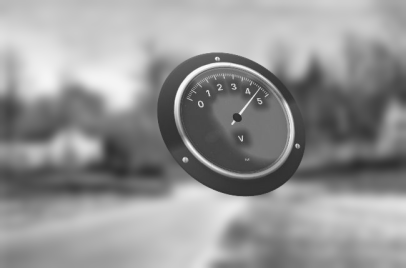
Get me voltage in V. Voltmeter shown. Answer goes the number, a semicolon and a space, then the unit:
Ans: 4.5; V
